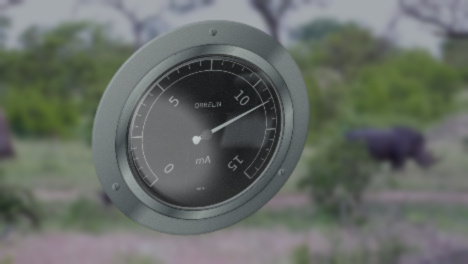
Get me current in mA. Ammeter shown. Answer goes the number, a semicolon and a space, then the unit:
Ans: 11; mA
